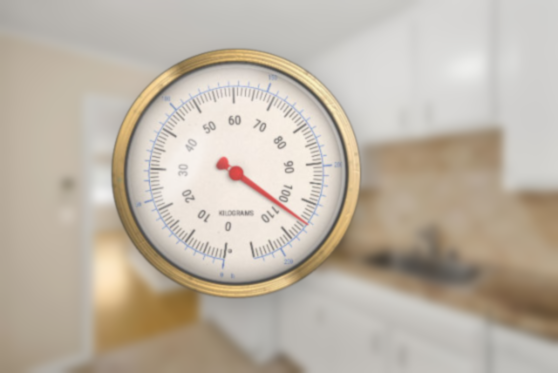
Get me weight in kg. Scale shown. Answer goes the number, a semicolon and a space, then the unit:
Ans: 105; kg
